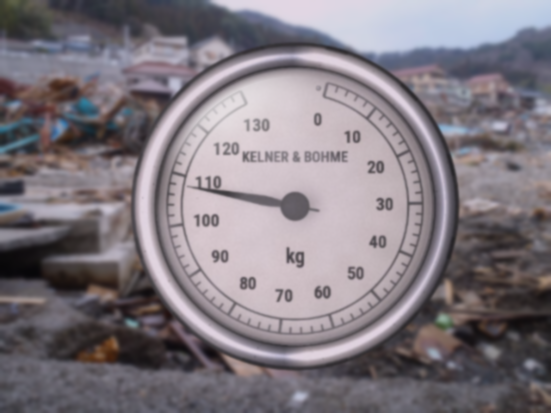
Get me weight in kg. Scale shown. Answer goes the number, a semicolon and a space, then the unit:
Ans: 108; kg
